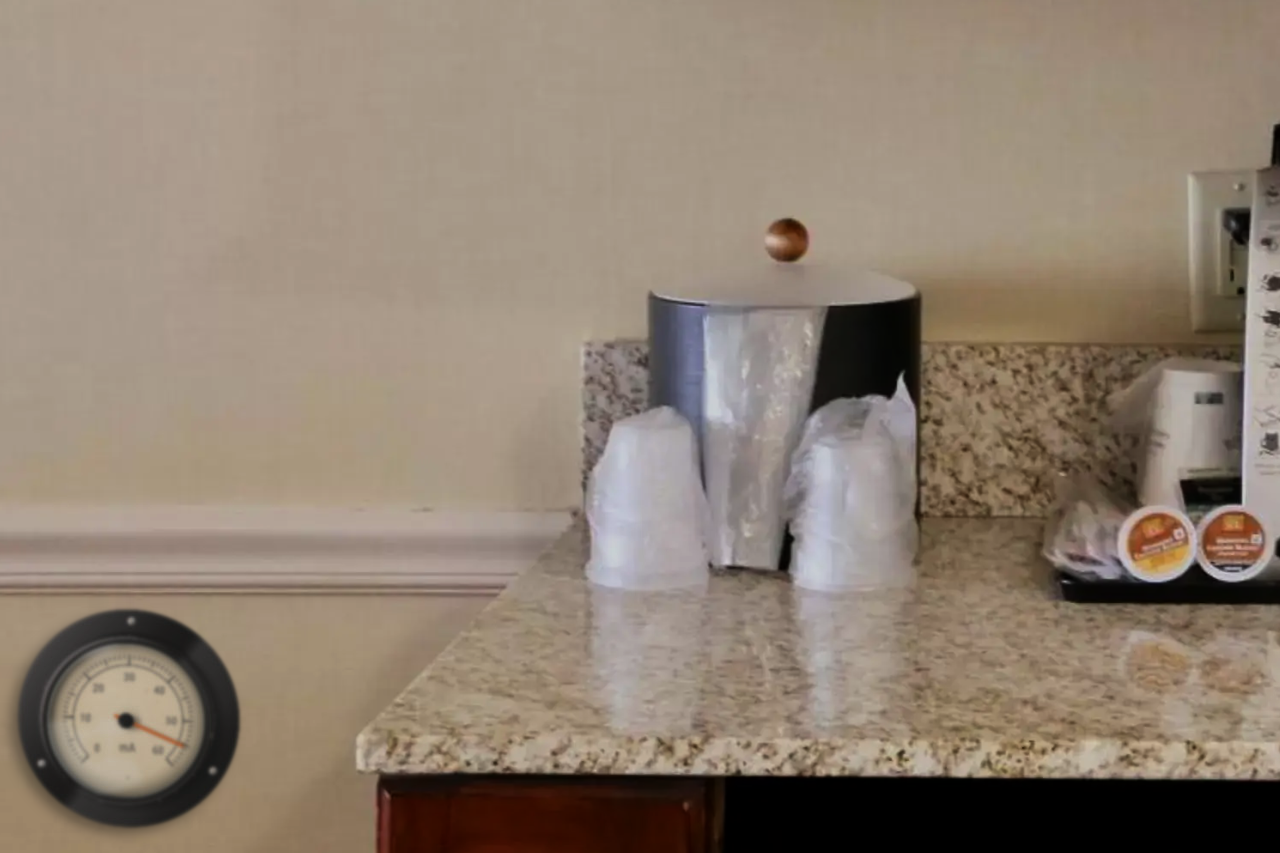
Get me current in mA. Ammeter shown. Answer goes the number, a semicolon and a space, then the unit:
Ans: 55; mA
